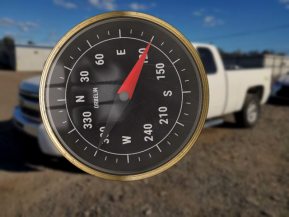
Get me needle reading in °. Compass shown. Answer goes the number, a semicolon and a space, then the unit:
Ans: 120; °
